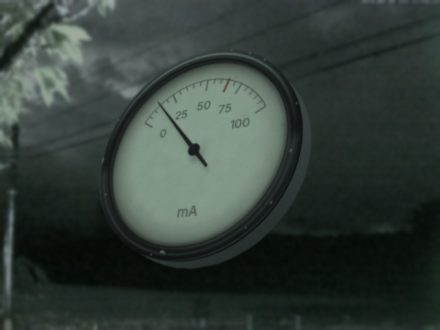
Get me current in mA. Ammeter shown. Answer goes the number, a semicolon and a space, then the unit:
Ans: 15; mA
